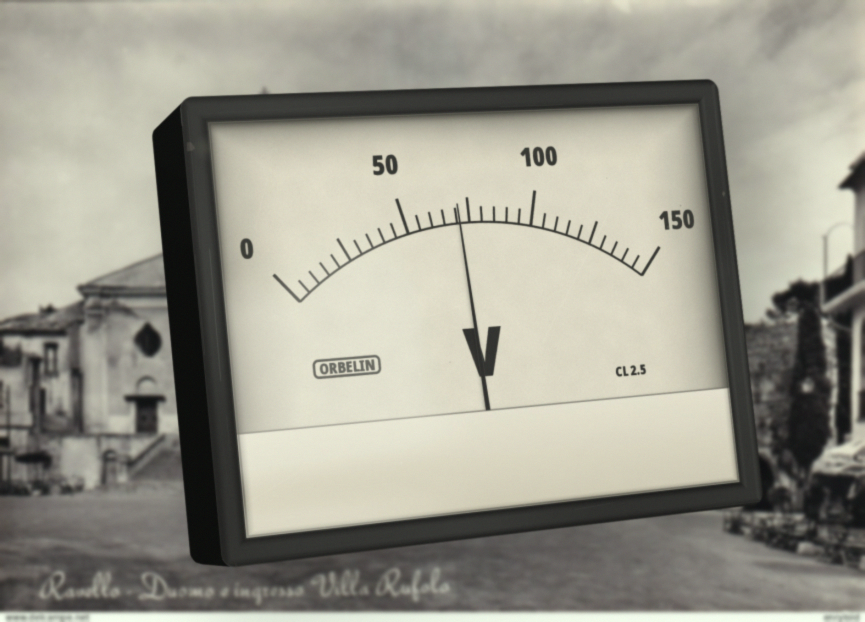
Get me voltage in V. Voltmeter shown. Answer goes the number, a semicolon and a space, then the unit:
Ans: 70; V
